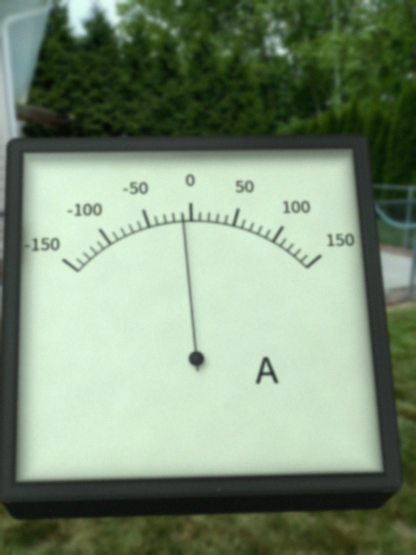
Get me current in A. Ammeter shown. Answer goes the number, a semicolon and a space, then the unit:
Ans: -10; A
